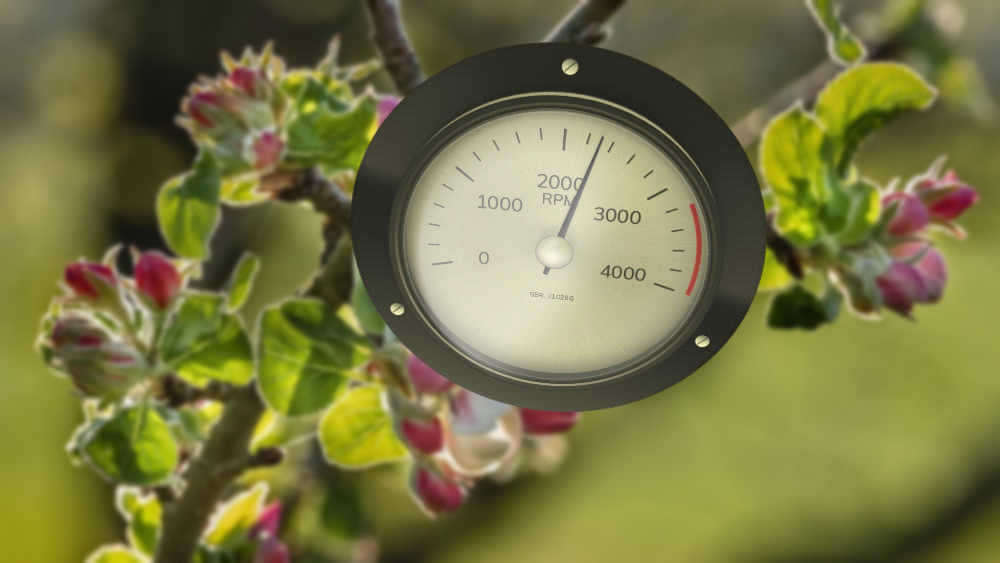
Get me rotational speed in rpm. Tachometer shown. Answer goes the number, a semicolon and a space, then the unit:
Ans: 2300; rpm
